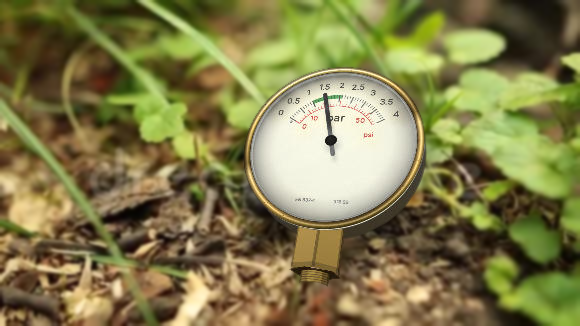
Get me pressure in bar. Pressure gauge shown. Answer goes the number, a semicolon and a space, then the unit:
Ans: 1.5; bar
